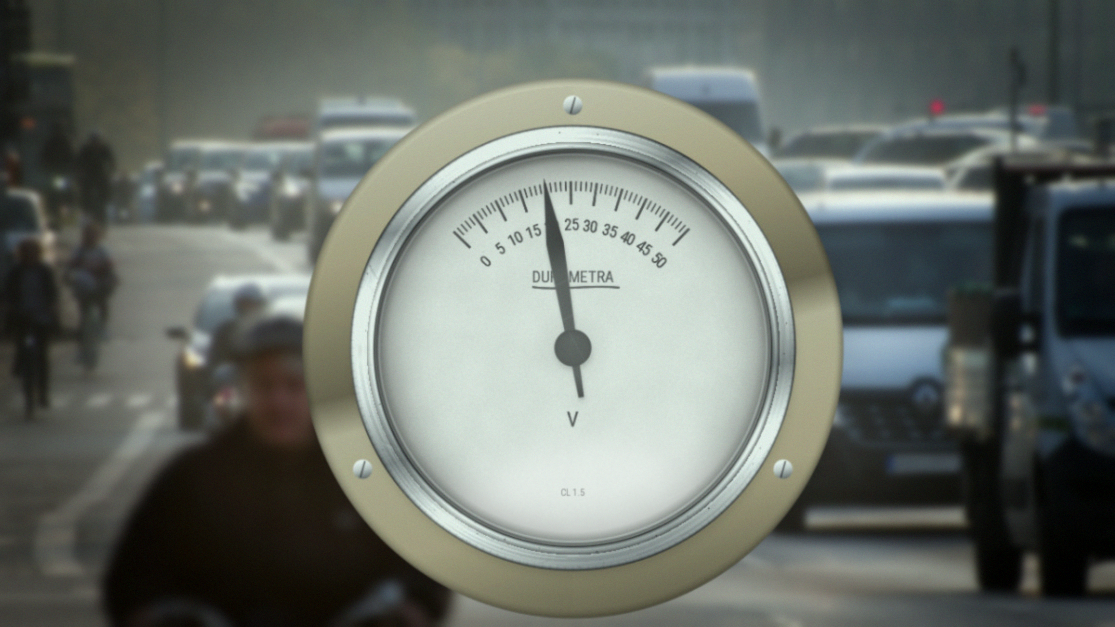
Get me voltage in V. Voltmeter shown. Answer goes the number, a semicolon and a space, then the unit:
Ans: 20; V
